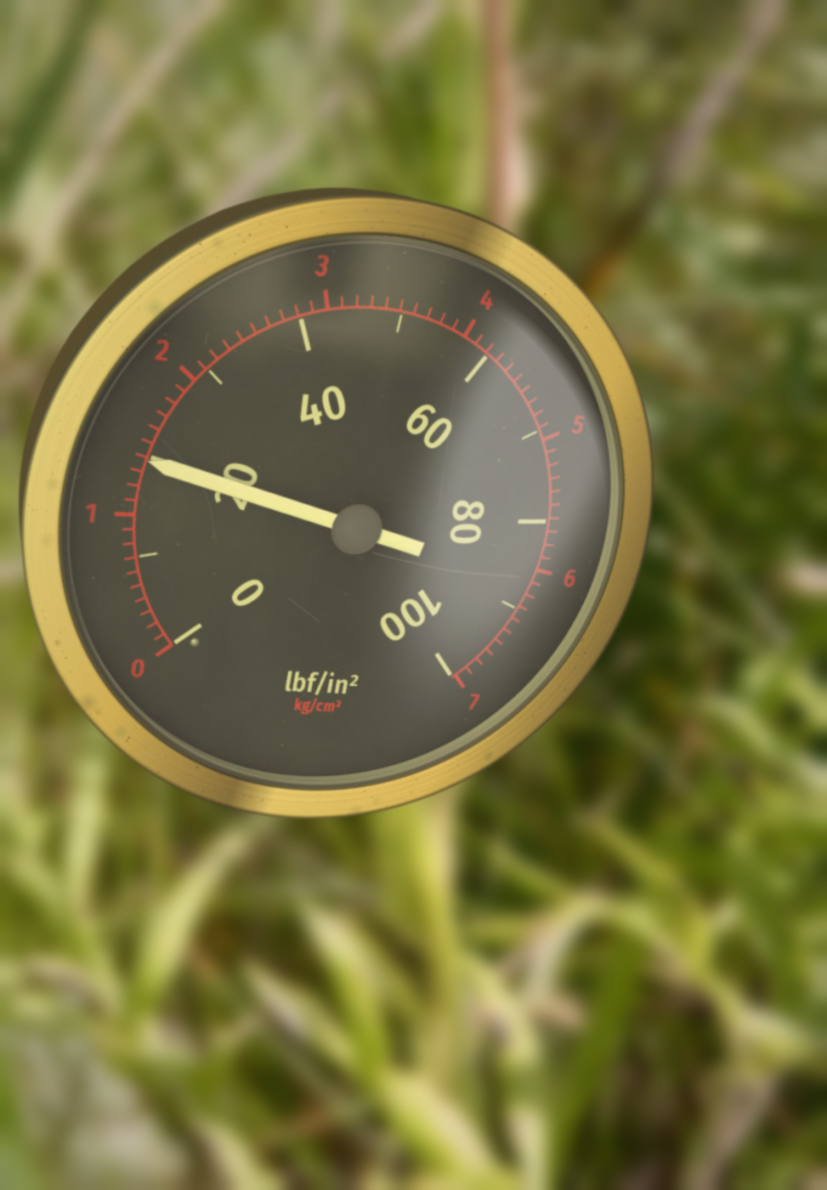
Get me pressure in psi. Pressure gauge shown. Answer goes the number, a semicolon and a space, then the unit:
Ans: 20; psi
